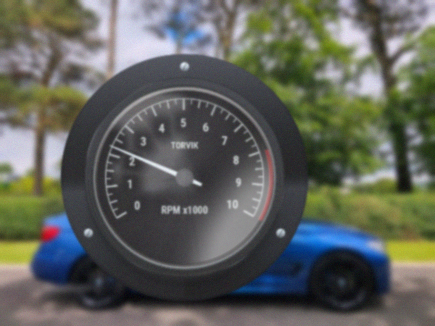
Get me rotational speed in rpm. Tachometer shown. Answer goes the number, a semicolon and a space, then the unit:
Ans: 2250; rpm
